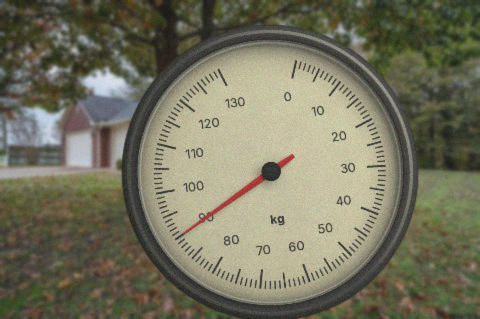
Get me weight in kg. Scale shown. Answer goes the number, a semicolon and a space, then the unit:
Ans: 90; kg
